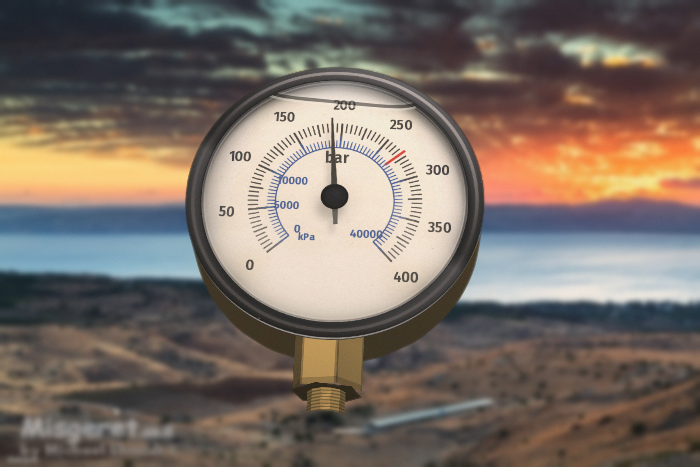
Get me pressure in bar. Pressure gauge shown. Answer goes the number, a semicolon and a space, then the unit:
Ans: 190; bar
